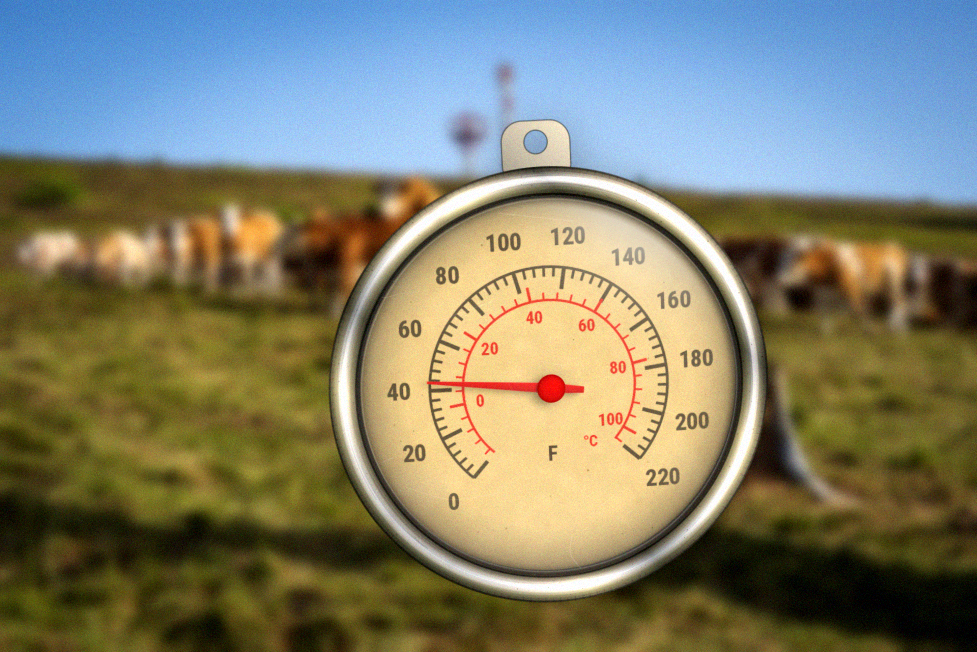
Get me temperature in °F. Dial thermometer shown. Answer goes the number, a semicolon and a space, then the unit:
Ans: 44; °F
